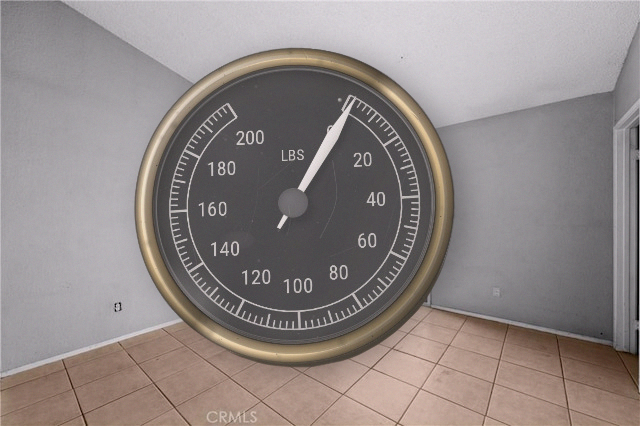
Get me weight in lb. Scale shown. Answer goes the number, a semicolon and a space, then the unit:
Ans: 2; lb
